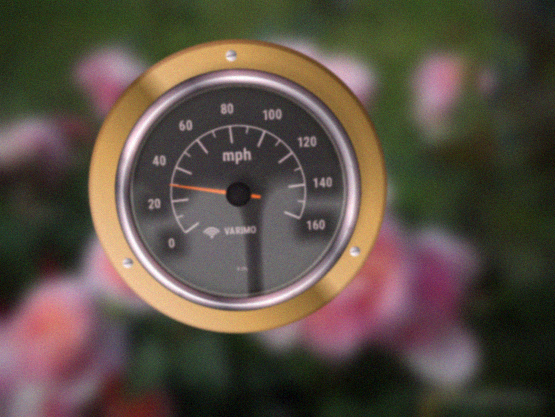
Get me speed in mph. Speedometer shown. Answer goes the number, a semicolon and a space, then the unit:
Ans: 30; mph
